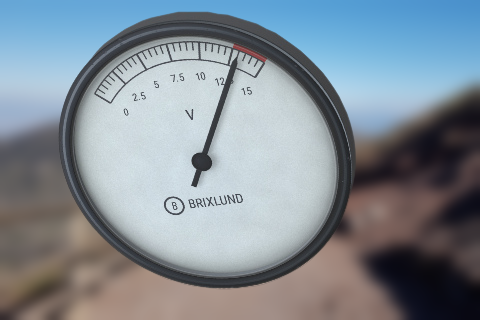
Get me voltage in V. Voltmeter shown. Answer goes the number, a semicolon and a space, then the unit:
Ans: 13; V
